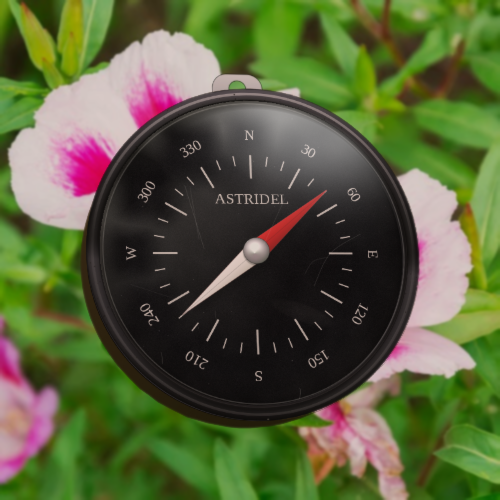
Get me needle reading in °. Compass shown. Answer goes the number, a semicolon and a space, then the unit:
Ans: 50; °
